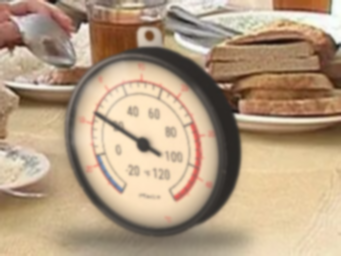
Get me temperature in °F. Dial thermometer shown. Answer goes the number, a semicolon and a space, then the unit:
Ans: 20; °F
